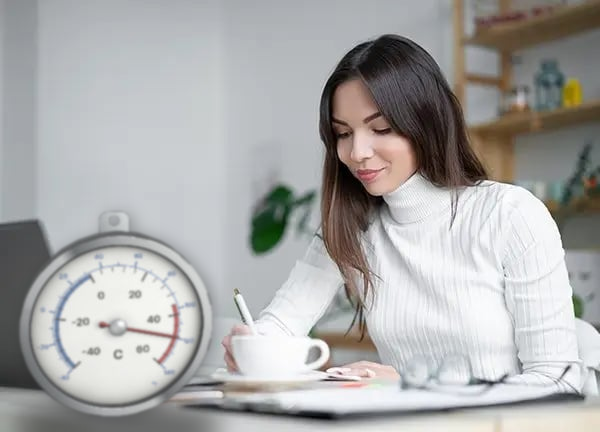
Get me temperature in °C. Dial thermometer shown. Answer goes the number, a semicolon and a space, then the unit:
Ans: 48; °C
